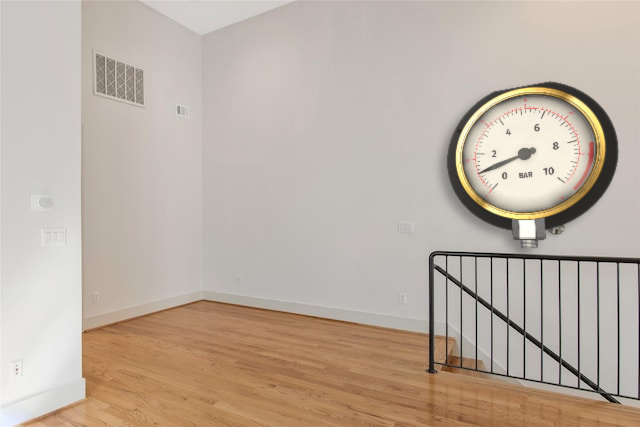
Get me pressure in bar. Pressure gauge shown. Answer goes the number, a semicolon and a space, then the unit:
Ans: 1; bar
